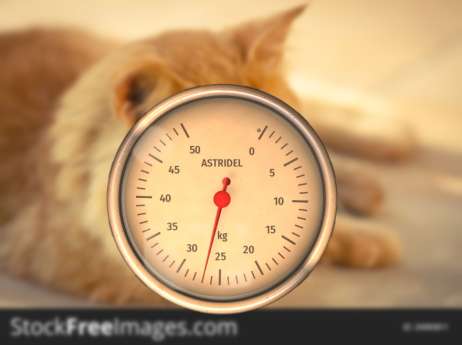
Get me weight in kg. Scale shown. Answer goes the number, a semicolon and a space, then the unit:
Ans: 27; kg
